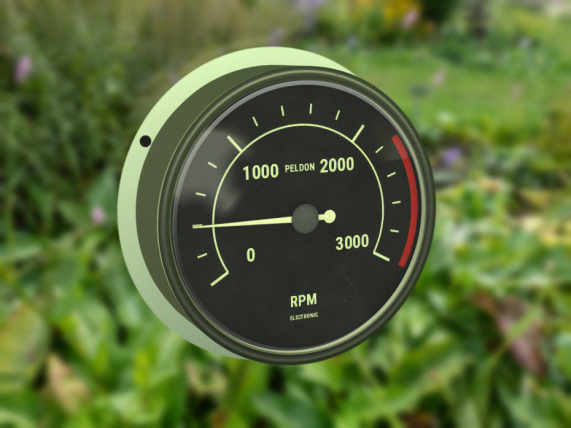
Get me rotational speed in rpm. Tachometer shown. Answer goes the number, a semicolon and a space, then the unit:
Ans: 400; rpm
